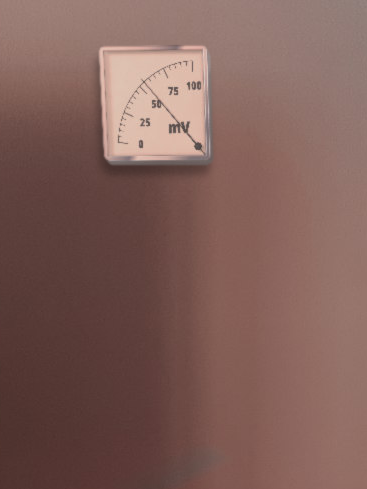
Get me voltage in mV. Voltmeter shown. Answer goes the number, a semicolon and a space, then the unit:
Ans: 55; mV
